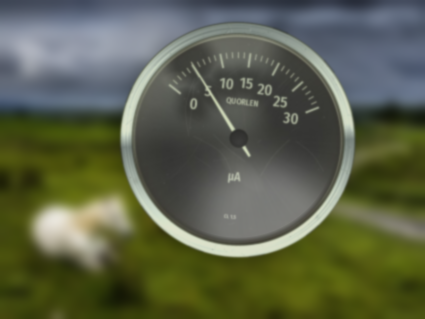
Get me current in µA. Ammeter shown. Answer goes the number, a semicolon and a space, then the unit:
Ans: 5; µA
